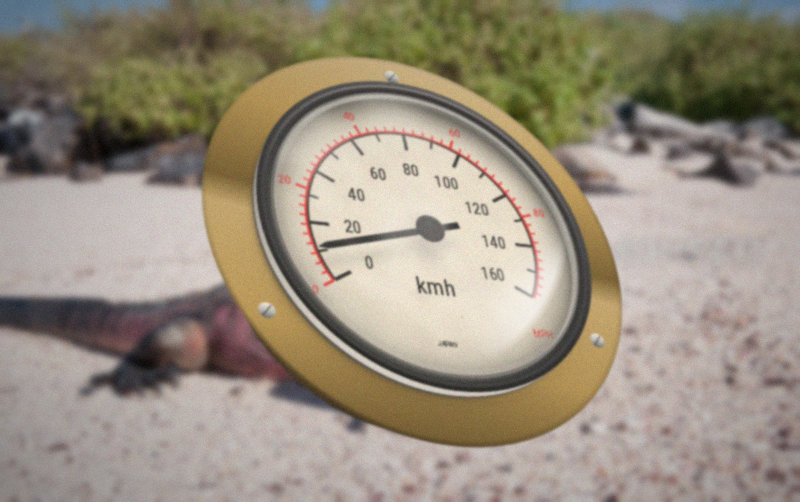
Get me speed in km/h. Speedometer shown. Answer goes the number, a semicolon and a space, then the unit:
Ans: 10; km/h
